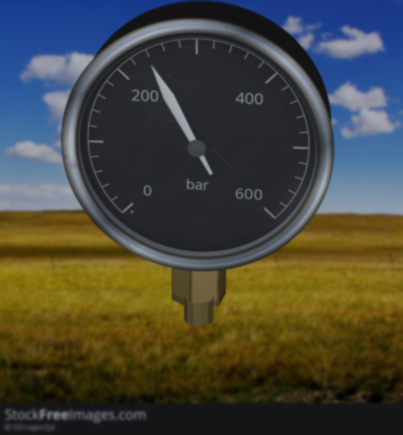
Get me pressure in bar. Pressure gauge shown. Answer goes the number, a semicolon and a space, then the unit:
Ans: 240; bar
